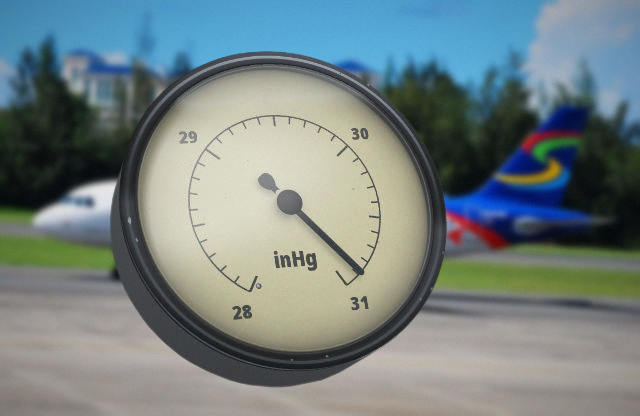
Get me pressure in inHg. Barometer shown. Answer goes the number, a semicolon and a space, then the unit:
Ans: 30.9; inHg
